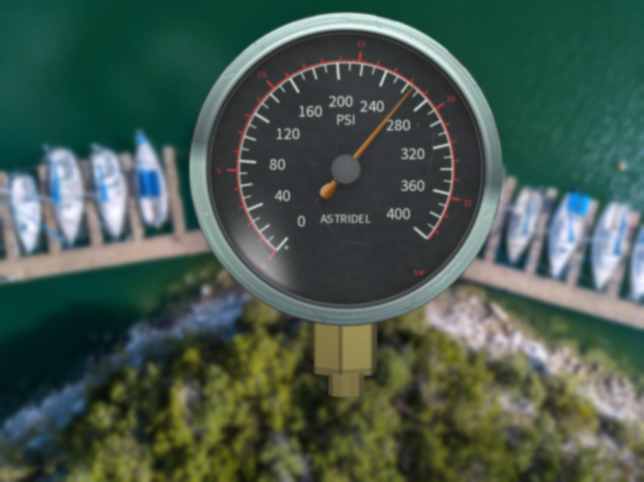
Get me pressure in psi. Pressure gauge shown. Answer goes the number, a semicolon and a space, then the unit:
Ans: 265; psi
